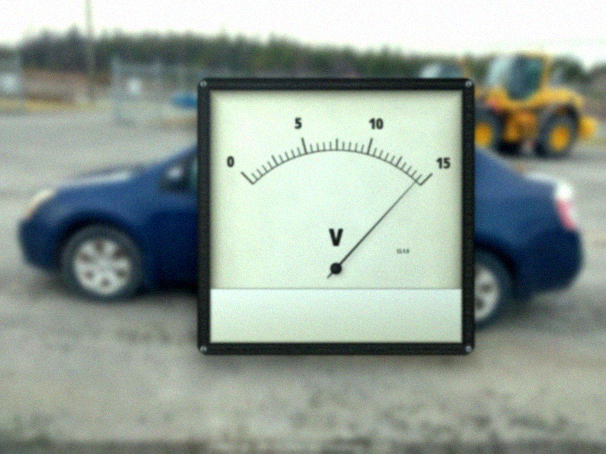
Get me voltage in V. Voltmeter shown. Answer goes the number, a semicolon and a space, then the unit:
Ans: 14.5; V
